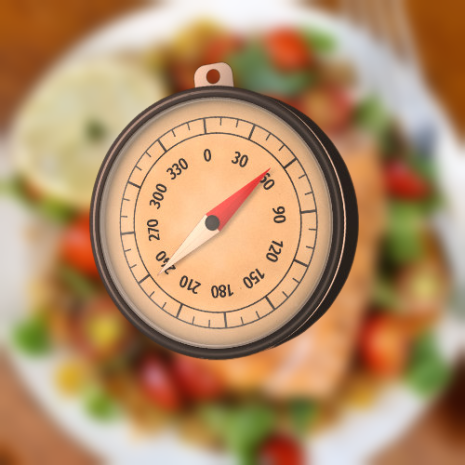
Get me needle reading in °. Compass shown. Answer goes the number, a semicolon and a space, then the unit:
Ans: 55; °
